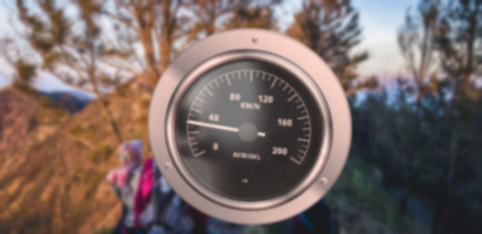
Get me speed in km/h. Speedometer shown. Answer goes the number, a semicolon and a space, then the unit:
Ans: 30; km/h
